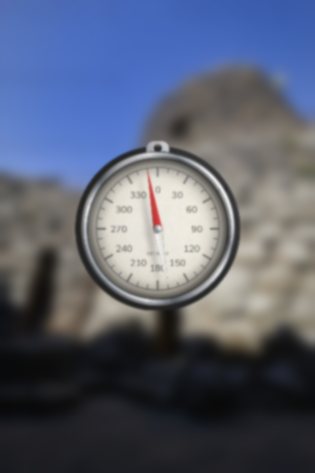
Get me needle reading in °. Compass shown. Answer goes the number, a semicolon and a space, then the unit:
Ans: 350; °
